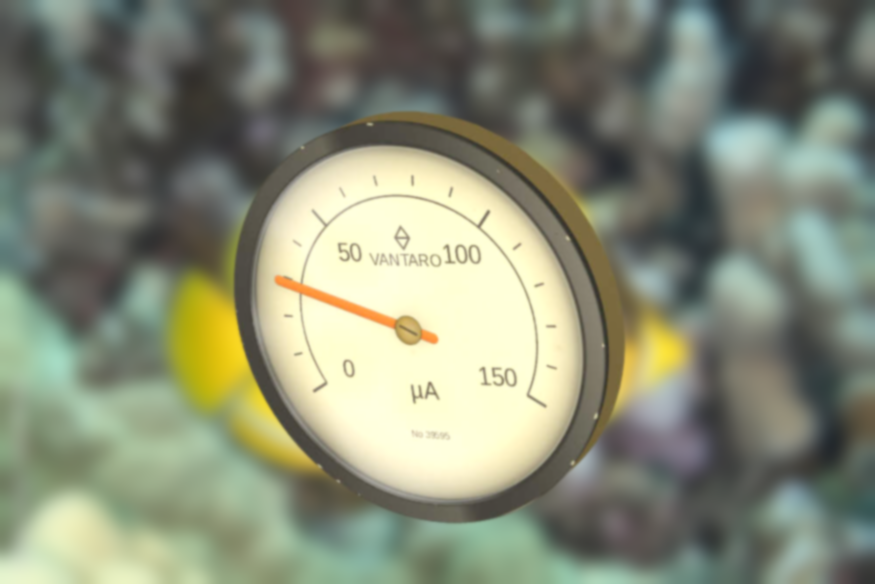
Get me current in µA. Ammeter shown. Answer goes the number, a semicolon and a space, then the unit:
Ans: 30; µA
